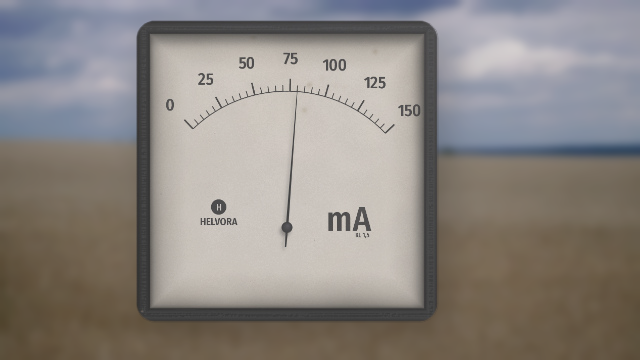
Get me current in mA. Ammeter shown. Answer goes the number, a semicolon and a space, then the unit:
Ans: 80; mA
